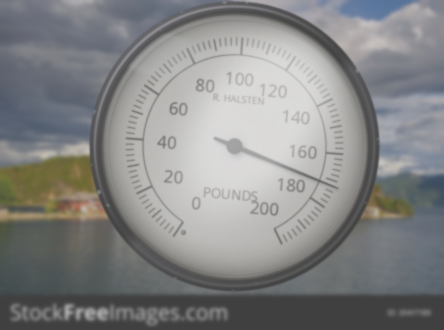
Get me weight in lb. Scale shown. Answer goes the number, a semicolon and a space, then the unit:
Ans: 172; lb
